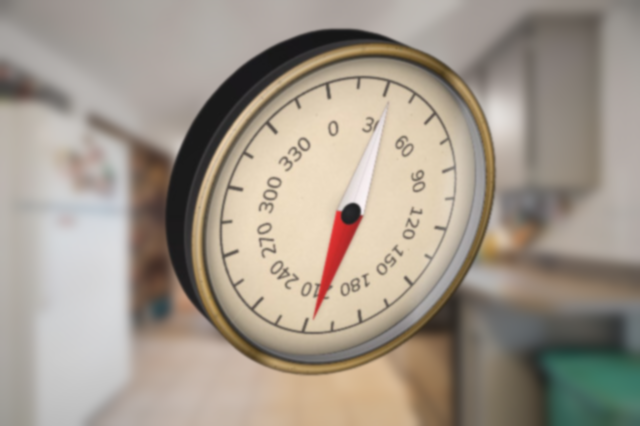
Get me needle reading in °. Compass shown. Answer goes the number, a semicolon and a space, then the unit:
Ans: 210; °
